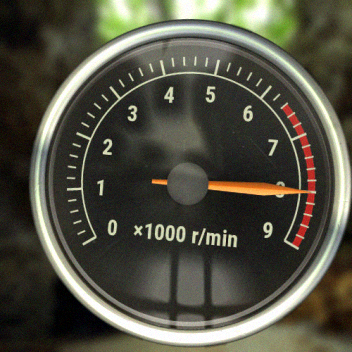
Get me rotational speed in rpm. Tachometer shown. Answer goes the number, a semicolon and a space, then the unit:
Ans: 8000; rpm
